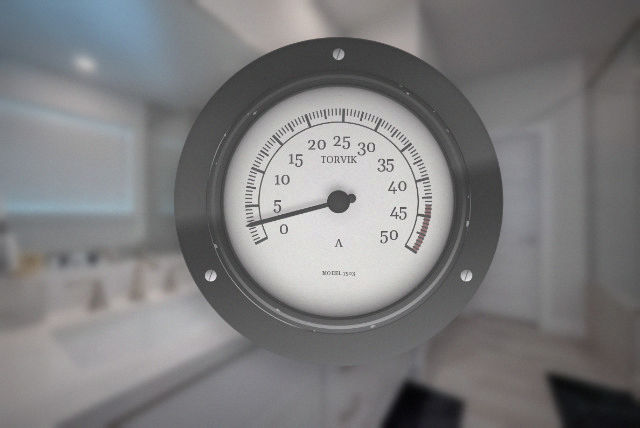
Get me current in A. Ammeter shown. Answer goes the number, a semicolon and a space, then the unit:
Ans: 2.5; A
